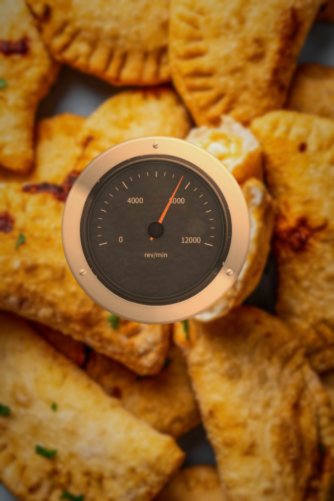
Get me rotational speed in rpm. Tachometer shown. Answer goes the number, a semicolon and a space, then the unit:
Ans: 7500; rpm
